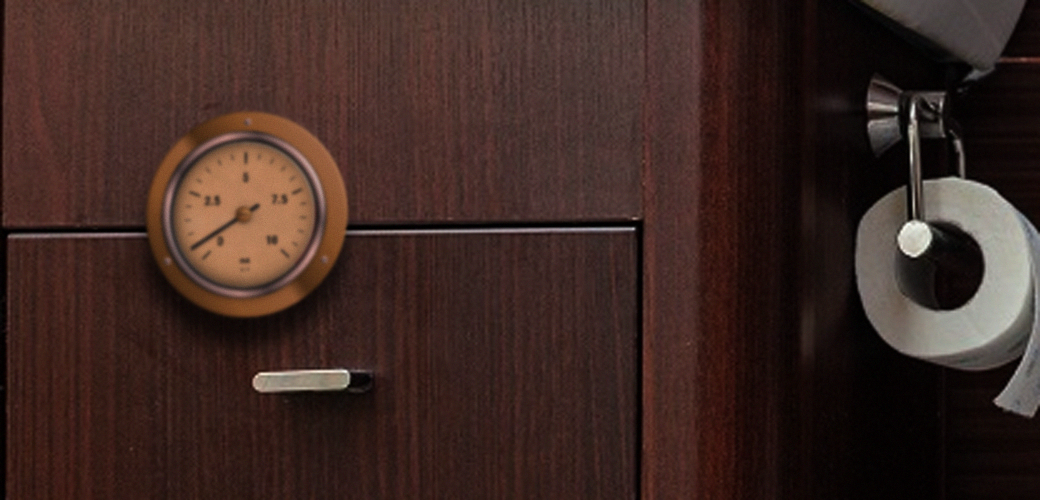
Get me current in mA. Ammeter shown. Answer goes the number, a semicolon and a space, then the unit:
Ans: 0.5; mA
